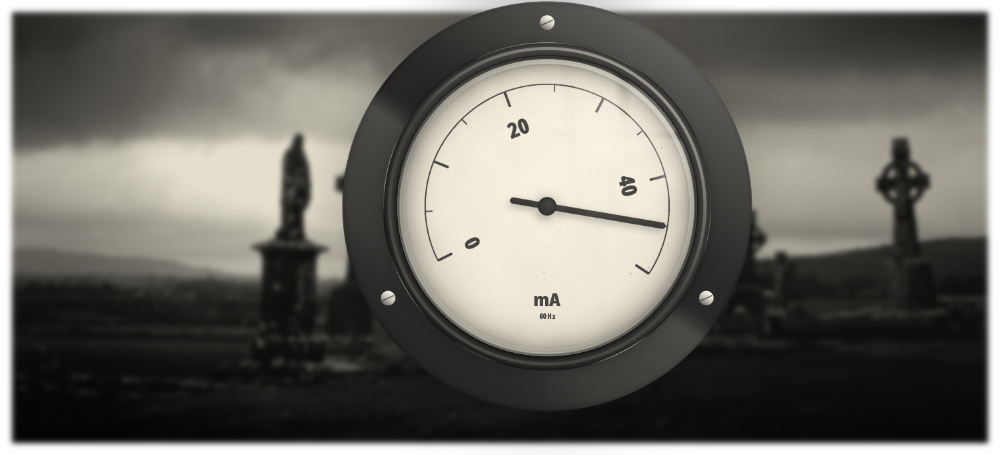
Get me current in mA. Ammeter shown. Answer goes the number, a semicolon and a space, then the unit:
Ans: 45; mA
